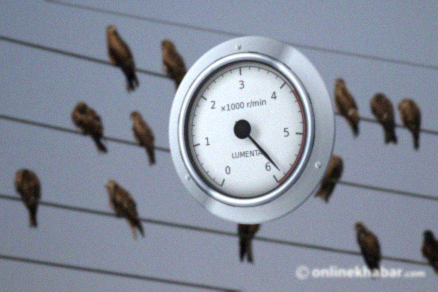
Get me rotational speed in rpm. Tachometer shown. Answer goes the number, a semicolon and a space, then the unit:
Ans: 5800; rpm
